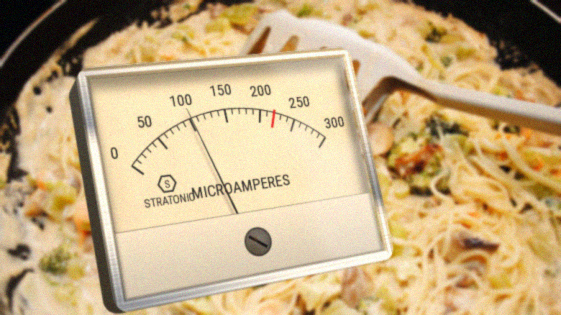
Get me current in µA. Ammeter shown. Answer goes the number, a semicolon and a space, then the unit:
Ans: 100; µA
